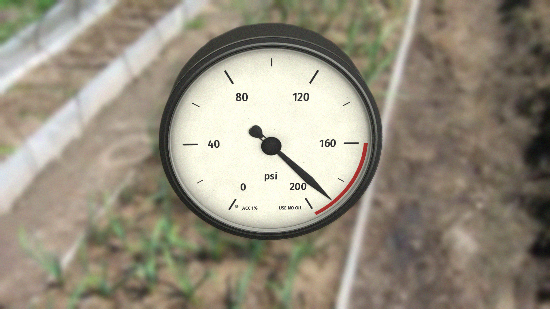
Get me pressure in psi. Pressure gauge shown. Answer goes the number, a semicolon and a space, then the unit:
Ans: 190; psi
